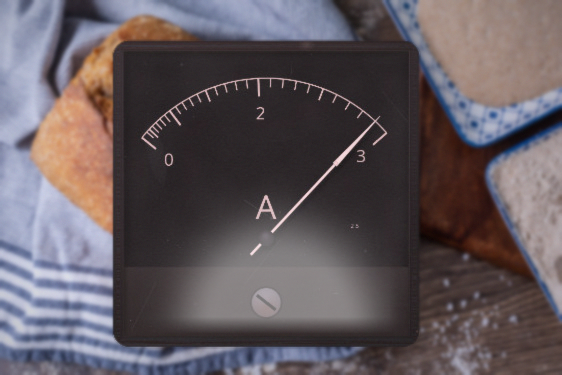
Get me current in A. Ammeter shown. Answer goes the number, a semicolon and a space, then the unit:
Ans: 2.9; A
